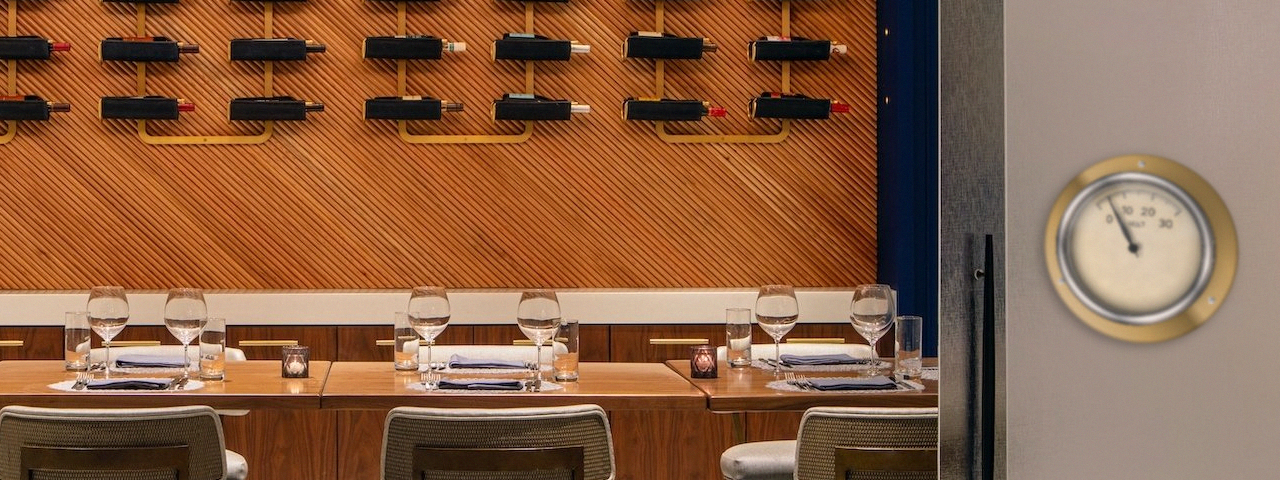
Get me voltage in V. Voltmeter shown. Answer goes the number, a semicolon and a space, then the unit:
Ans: 5; V
